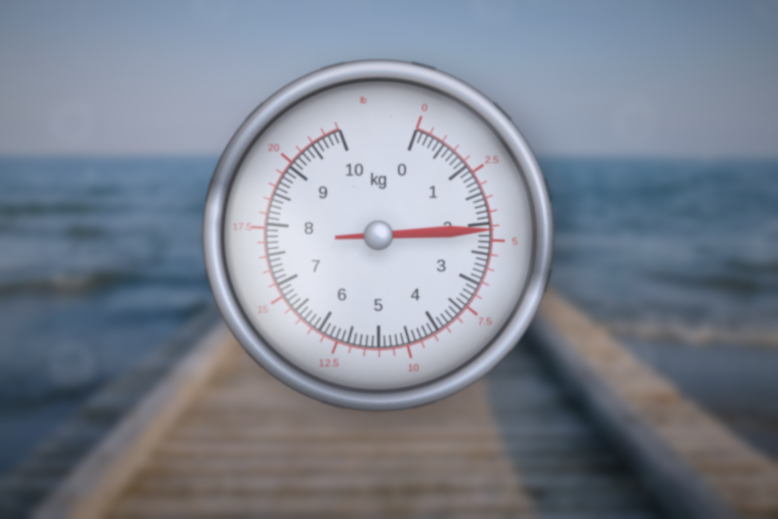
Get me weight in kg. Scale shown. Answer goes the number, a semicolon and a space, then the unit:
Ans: 2.1; kg
